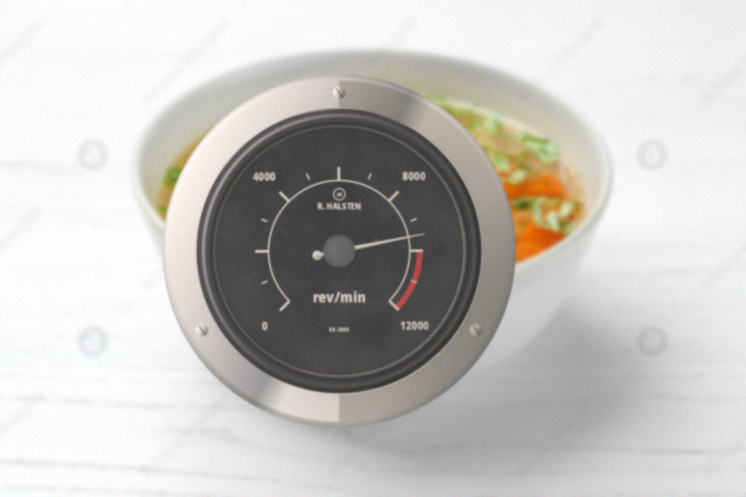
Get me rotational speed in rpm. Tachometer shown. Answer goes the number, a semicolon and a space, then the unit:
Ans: 9500; rpm
